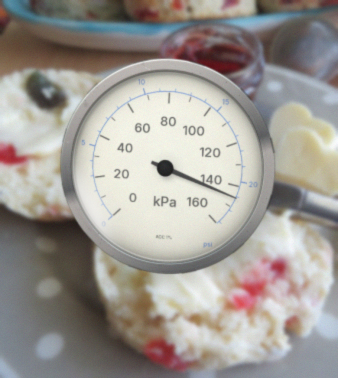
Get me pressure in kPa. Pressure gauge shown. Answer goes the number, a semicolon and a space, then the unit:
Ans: 145; kPa
